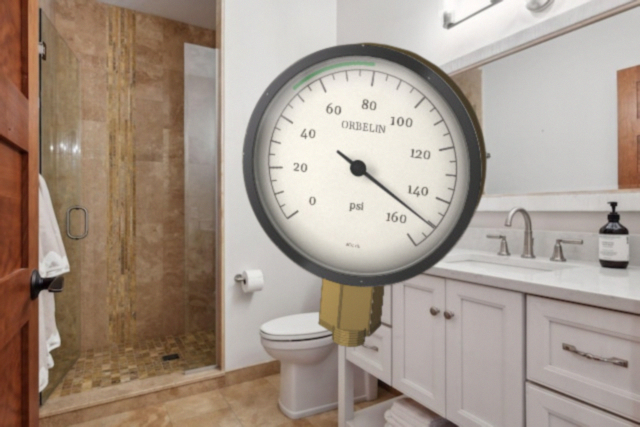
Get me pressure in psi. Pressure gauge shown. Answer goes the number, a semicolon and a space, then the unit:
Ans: 150; psi
